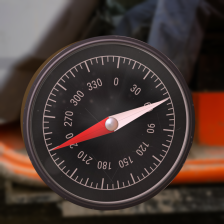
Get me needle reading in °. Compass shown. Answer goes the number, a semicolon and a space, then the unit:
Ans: 240; °
